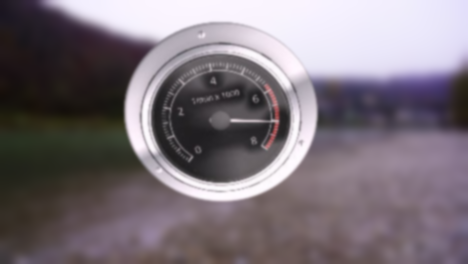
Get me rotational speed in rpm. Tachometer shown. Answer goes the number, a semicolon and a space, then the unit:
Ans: 7000; rpm
